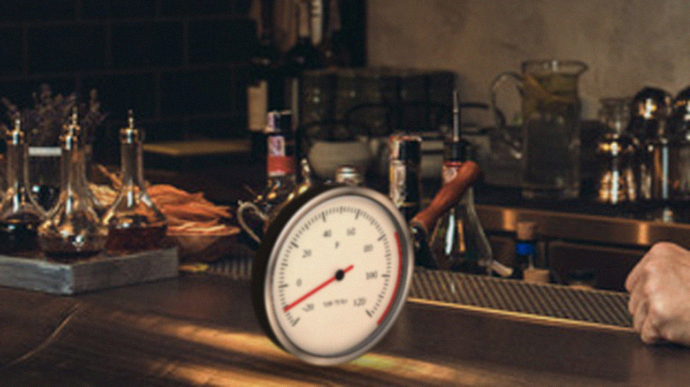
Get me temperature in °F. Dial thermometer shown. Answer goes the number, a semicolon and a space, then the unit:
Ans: -10; °F
